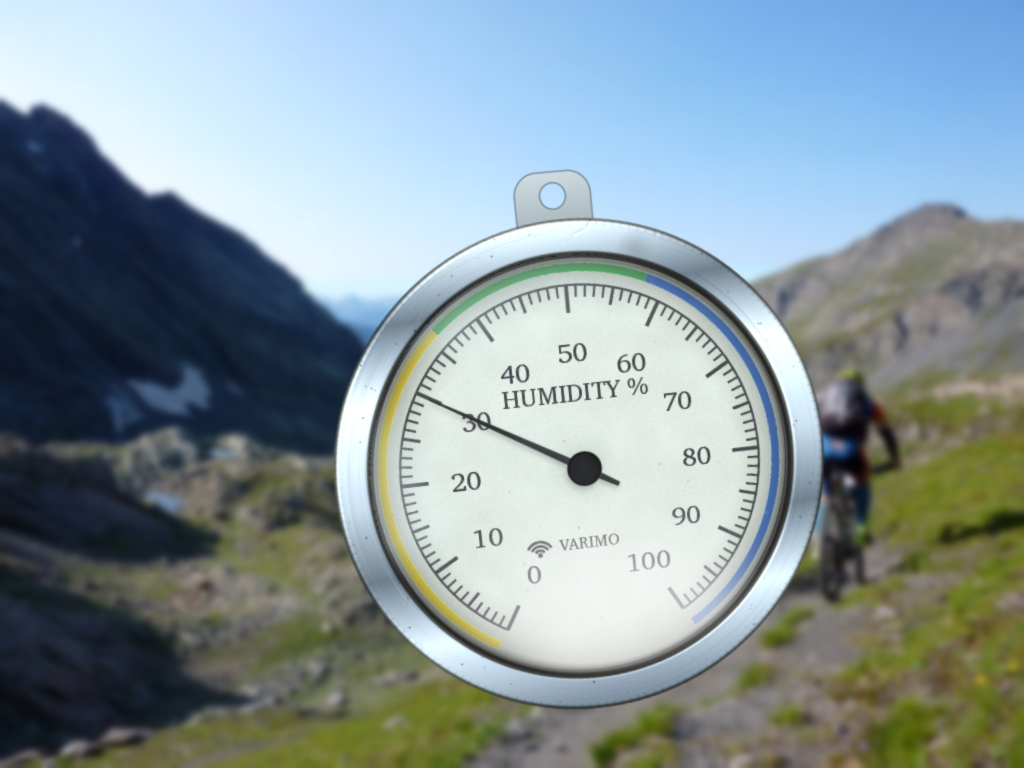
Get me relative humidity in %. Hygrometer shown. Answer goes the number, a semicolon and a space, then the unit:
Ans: 30; %
